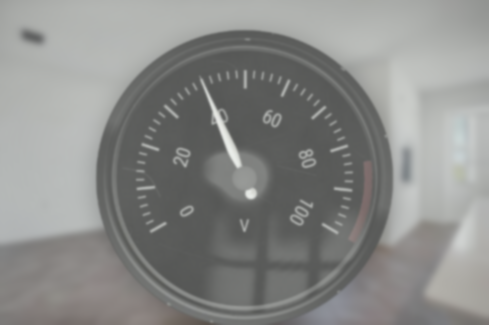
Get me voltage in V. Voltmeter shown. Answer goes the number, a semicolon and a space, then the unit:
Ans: 40; V
